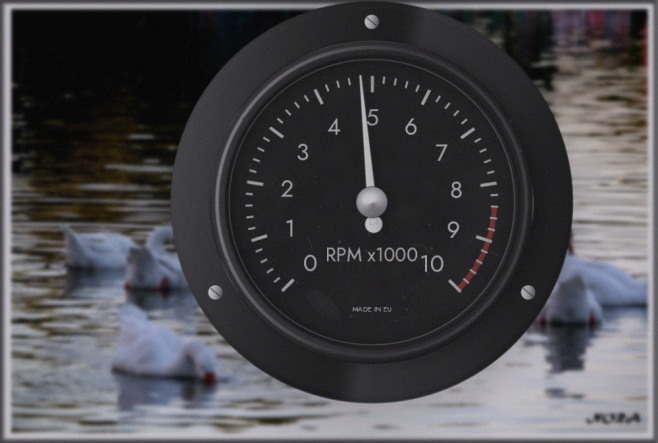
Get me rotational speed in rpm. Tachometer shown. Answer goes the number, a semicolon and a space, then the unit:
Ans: 4800; rpm
